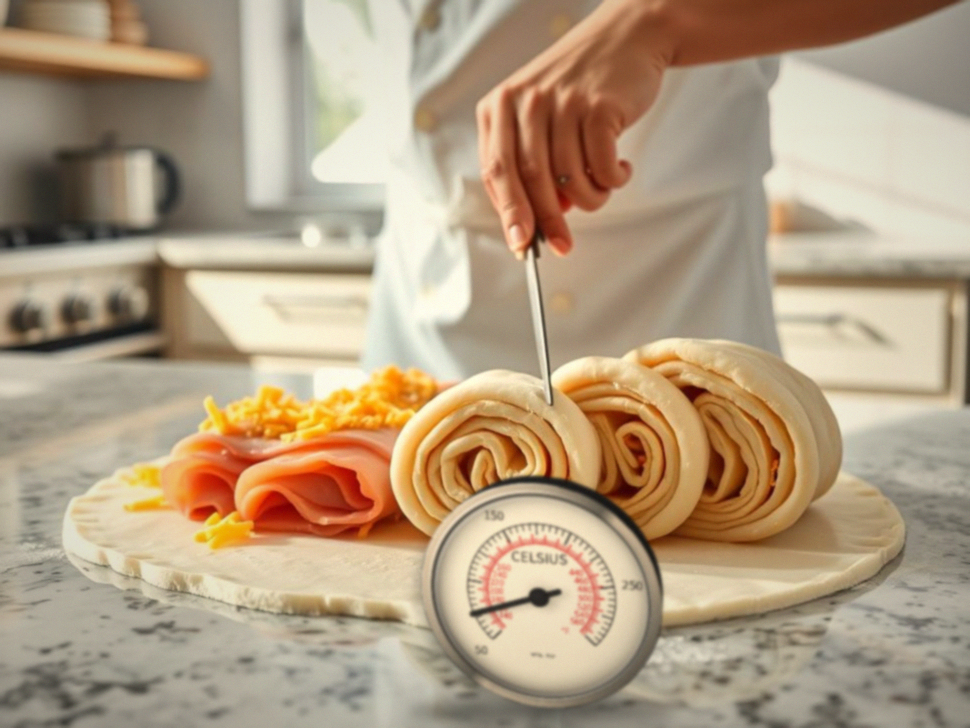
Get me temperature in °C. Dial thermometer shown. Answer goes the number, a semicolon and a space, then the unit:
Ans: 75; °C
